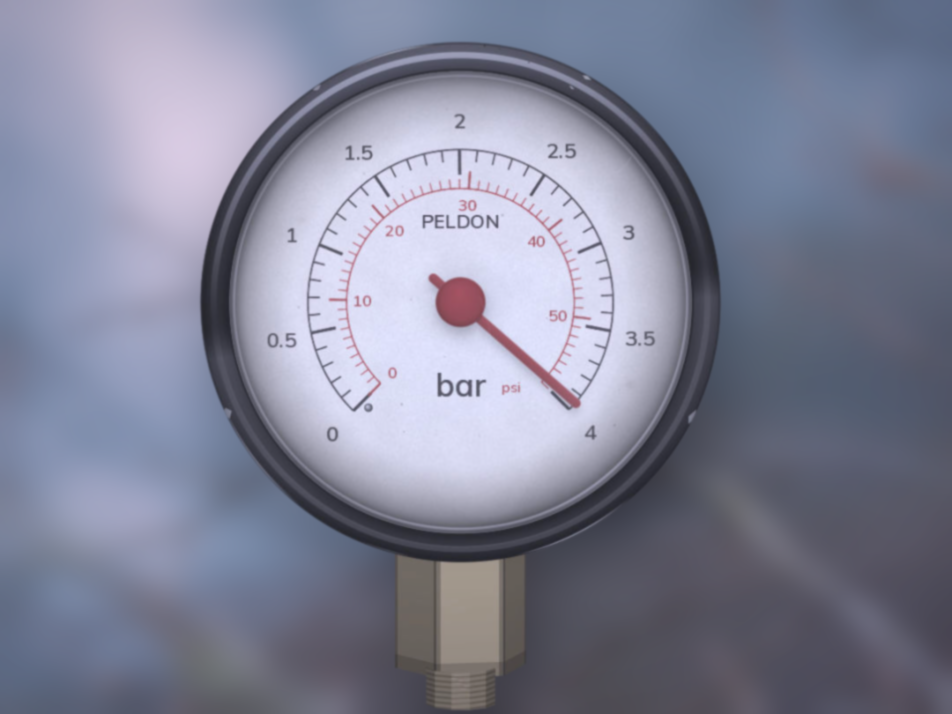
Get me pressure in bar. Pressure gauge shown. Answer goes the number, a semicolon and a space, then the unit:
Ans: 3.95; bar
